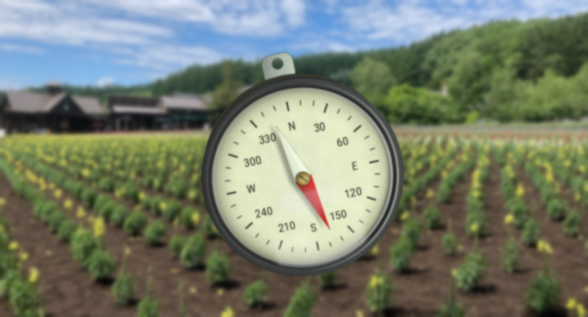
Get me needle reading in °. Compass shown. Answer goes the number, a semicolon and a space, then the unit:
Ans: 165; °
